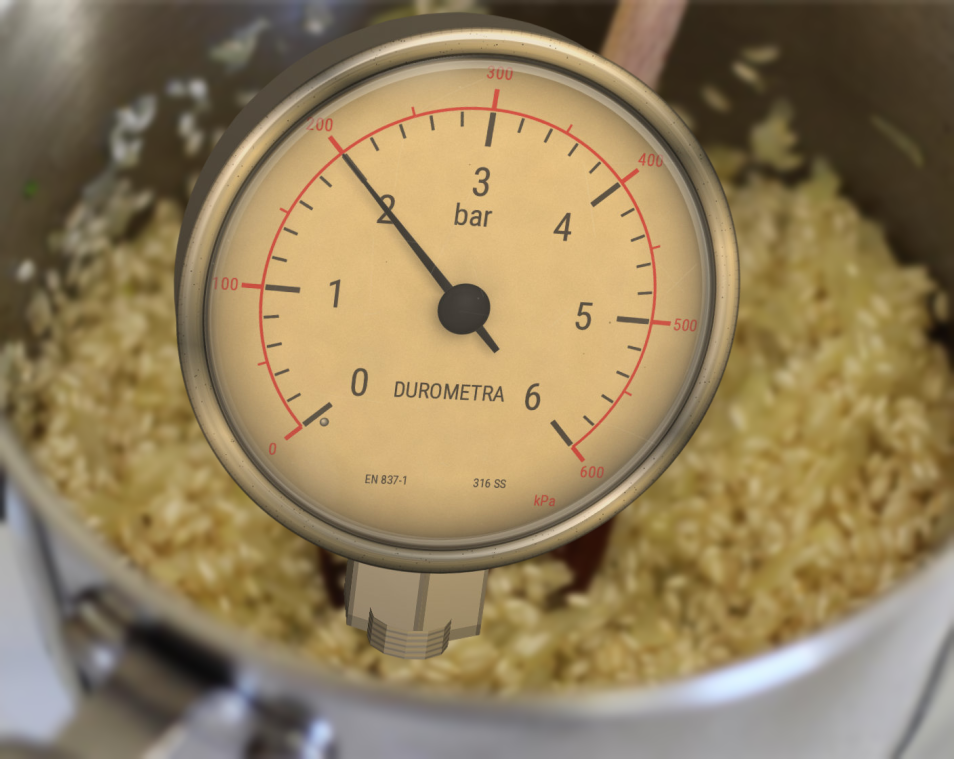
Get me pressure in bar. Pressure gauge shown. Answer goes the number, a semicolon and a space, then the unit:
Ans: 2; bar
